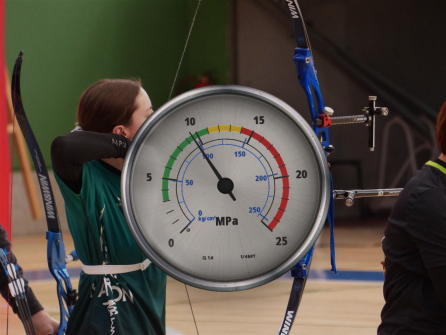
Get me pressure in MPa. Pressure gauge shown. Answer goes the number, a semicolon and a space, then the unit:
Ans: 9.5; MPa
